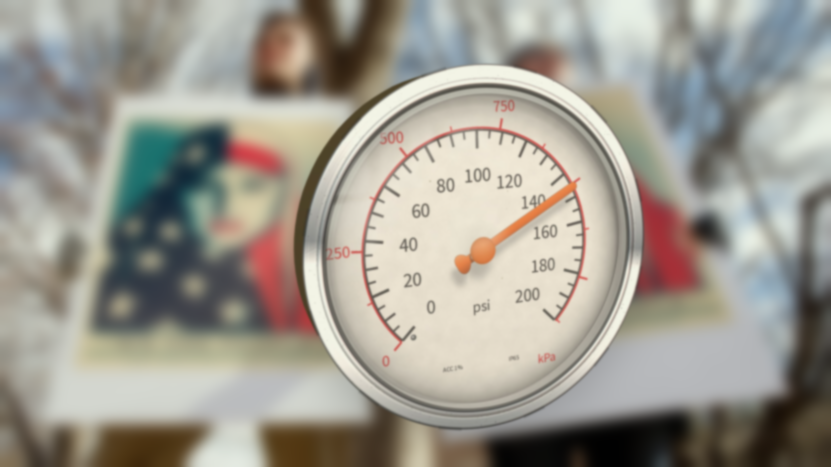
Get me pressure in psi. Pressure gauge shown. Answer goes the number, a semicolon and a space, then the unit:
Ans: 145; psi
